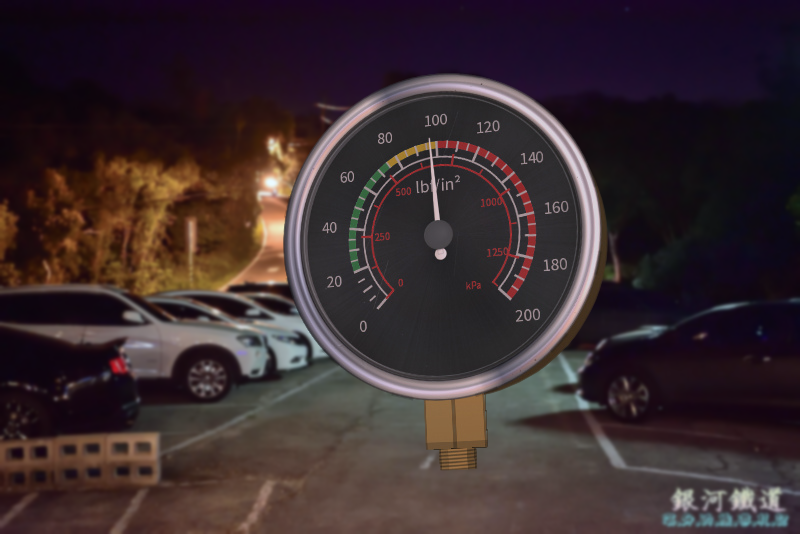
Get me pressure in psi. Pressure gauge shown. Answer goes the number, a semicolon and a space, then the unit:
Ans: 97.5; psi
